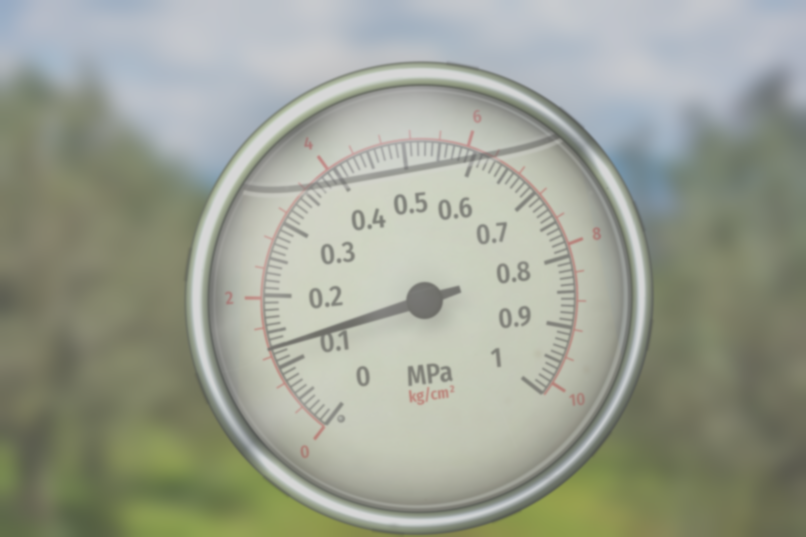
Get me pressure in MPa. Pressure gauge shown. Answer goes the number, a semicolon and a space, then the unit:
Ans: 0.13; MPa
